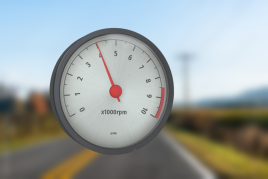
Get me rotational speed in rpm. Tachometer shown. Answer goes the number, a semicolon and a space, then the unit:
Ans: 4000; rpm
